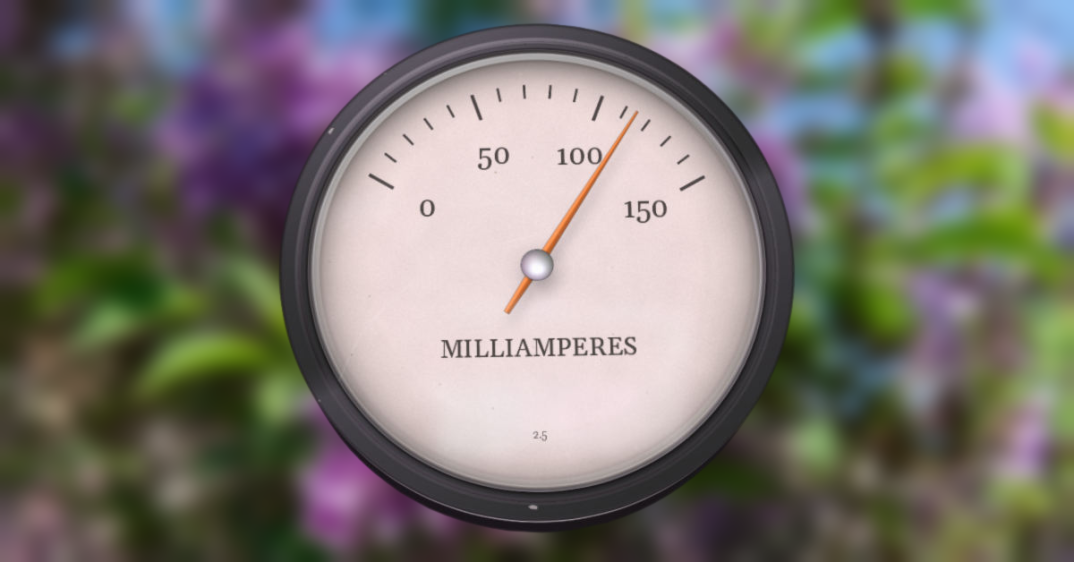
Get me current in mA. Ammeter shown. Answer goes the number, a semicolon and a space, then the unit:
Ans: 115; mA
